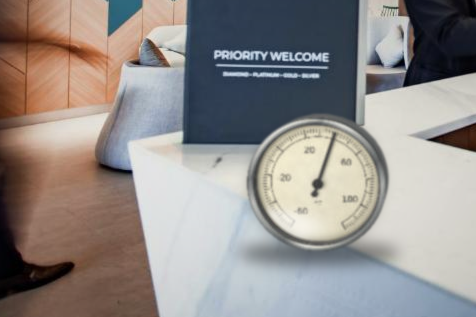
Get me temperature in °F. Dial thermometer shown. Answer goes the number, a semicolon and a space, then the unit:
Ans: 40; °F
